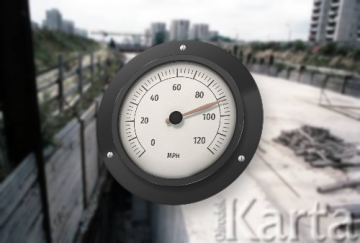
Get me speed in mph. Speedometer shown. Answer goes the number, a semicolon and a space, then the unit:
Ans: 92; mph
